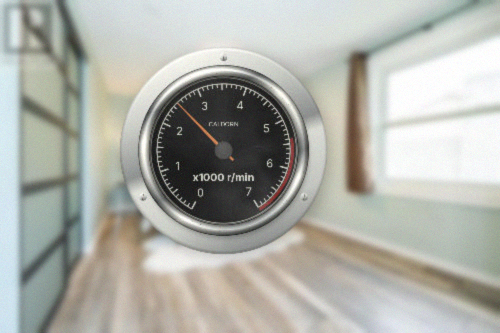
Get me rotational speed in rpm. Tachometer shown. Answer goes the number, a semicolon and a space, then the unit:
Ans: 2500; rpm
